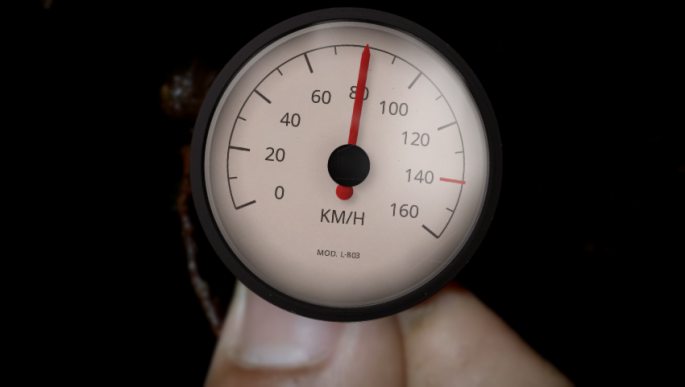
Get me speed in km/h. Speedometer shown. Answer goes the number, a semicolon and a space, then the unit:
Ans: 80; km/h
